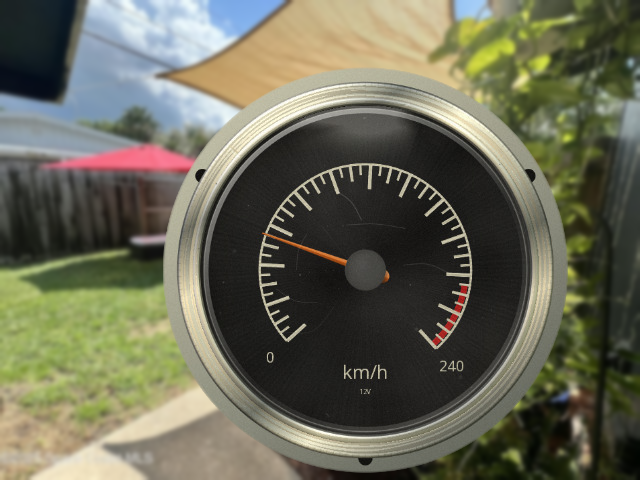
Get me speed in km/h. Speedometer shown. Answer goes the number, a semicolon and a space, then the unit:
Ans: 55; km/h
